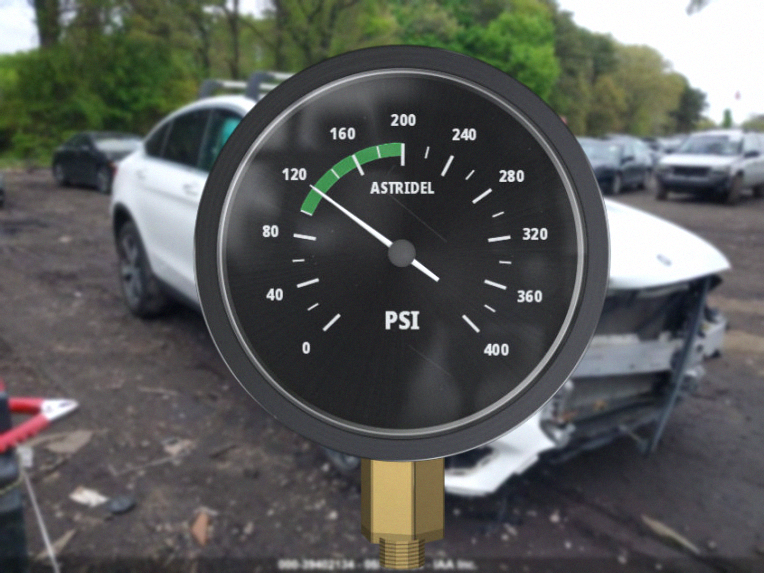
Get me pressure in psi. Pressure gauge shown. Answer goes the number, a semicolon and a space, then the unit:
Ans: 120; psi
